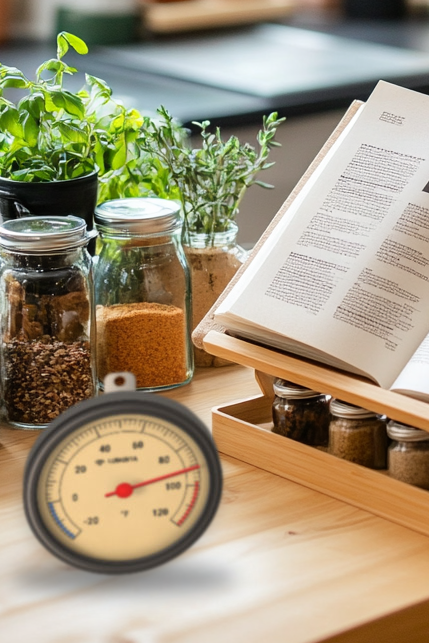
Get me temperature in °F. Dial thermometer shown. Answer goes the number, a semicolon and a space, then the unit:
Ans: 90; °F
